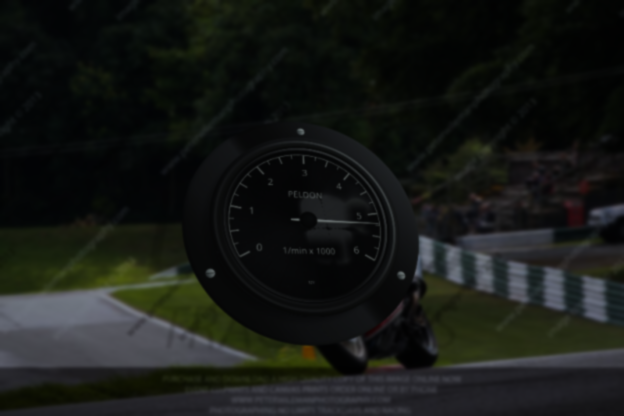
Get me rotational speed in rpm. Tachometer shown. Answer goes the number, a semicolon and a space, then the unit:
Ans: 5250; rpm
